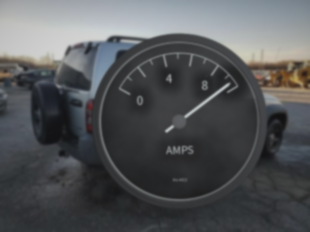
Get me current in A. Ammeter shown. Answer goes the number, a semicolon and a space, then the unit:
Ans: 9.5; A
